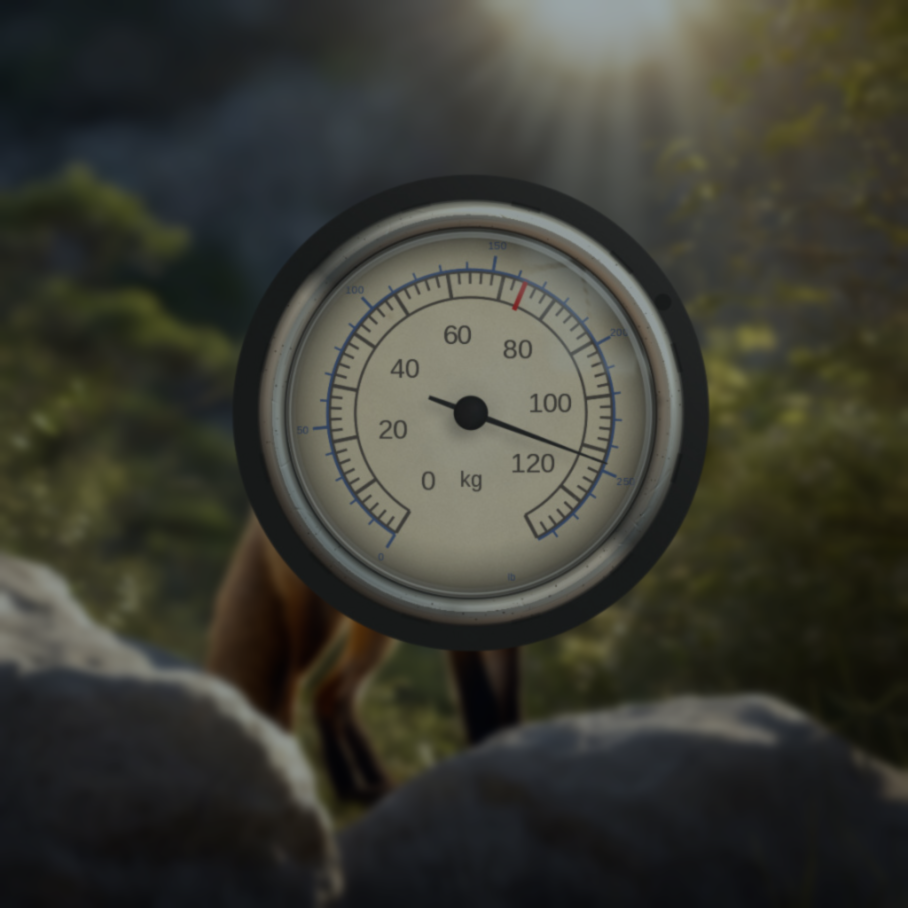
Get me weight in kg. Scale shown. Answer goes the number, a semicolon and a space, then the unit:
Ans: 112; kg
